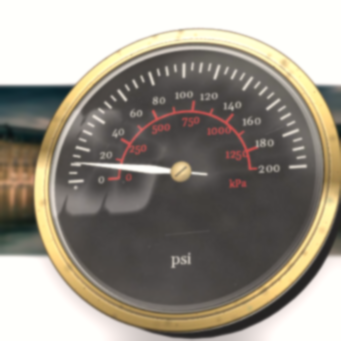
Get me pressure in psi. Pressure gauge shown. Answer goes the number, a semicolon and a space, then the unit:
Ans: 10; psi
